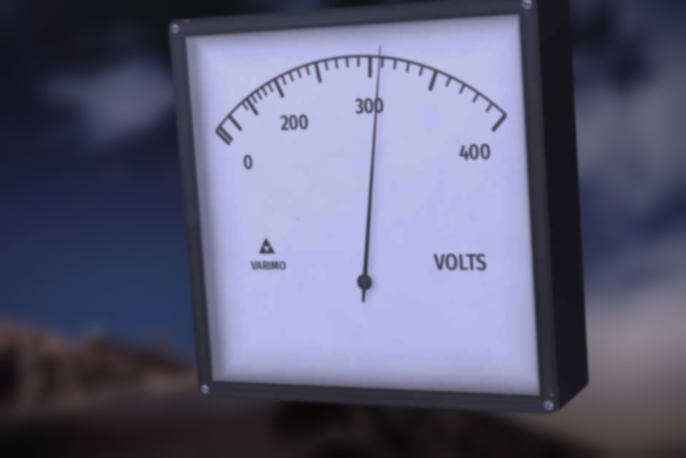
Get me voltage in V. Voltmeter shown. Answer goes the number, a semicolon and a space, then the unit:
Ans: 310; V
